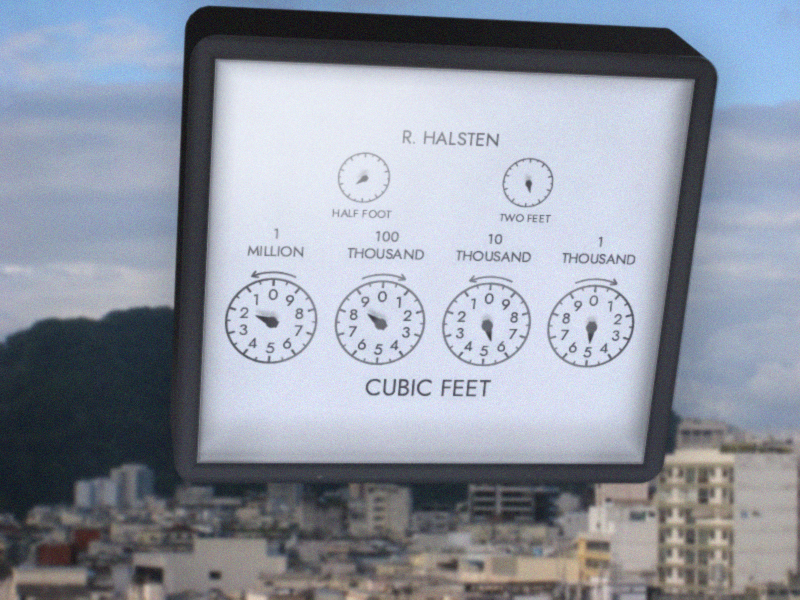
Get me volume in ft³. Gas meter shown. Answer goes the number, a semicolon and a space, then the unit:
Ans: 185500; ft³
